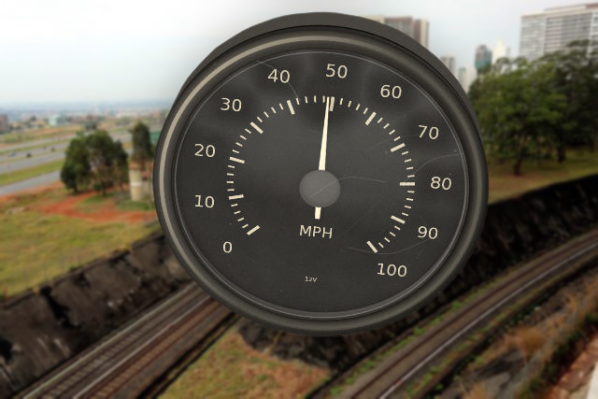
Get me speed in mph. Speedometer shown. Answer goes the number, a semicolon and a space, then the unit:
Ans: 49; mph
